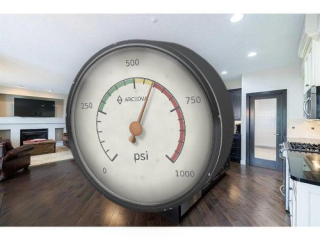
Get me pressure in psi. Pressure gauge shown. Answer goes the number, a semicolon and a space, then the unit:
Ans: 600; psi
